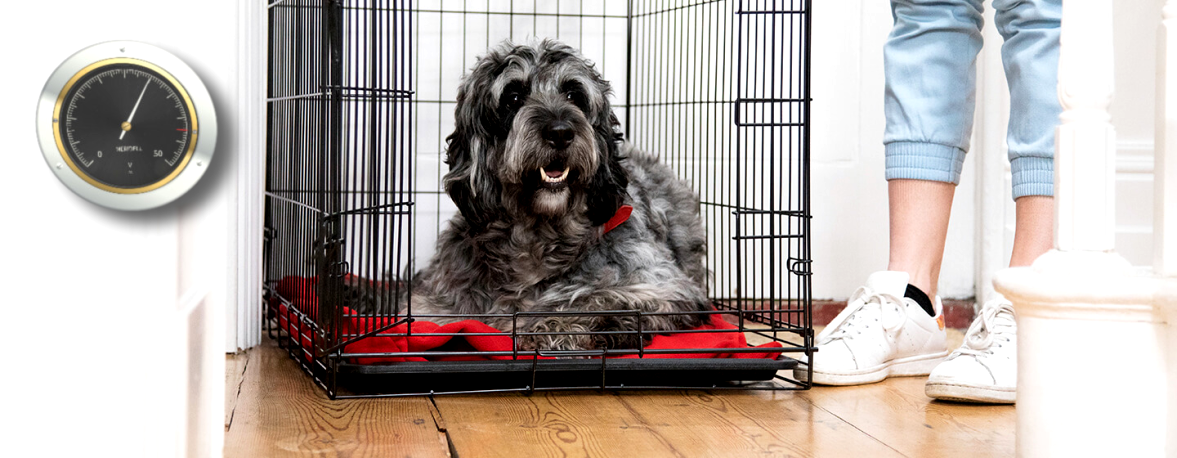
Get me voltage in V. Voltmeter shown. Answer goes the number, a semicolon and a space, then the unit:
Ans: 30; V
